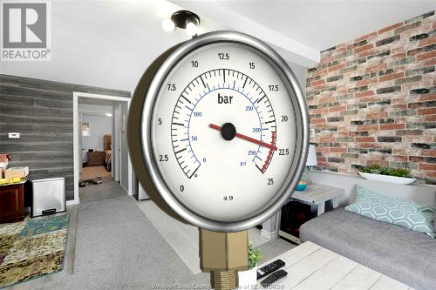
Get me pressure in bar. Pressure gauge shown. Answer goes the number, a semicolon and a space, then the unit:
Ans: 22.5; bar
